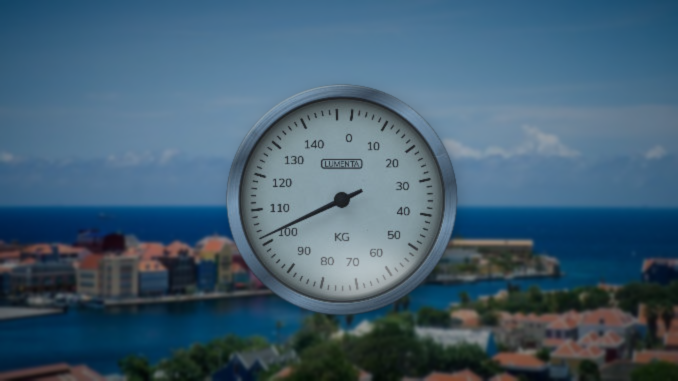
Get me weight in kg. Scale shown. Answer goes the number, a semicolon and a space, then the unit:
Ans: 102; kg
